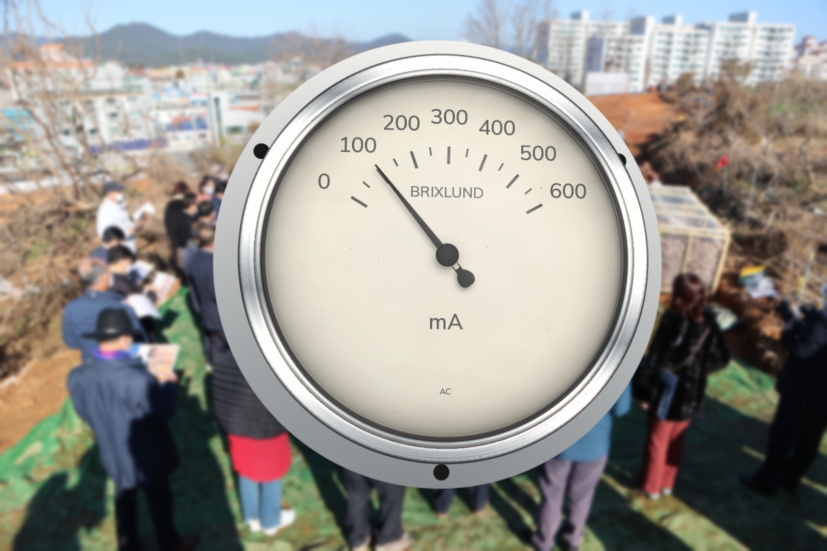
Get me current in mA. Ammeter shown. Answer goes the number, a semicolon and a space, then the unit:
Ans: 100; mA
